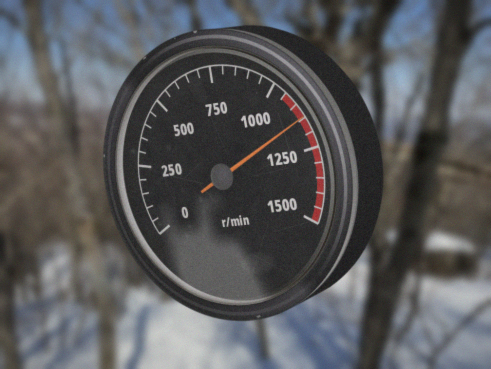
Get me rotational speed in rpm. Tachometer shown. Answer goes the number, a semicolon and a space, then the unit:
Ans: 1150; rpm
